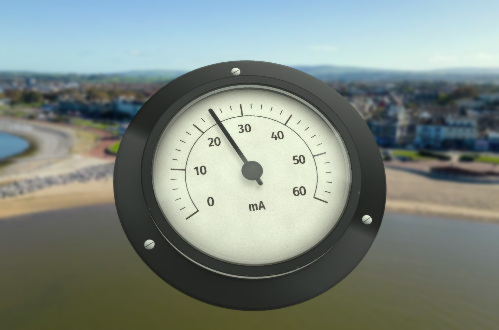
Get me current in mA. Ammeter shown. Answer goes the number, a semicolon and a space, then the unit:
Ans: 24; mA
